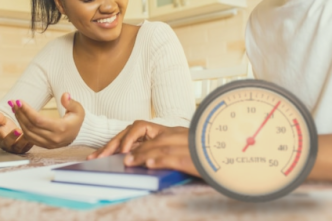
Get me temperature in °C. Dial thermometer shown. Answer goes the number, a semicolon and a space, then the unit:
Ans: 20; °C
